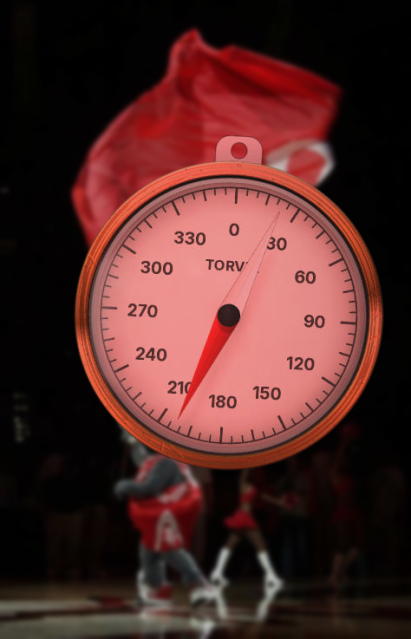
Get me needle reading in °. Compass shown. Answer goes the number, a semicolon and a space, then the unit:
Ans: 202.5; °
